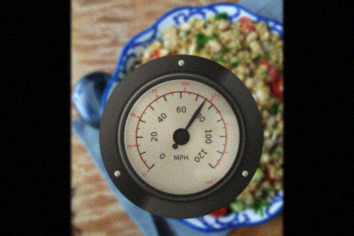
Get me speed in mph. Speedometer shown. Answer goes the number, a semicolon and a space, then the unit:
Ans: 75; mph
